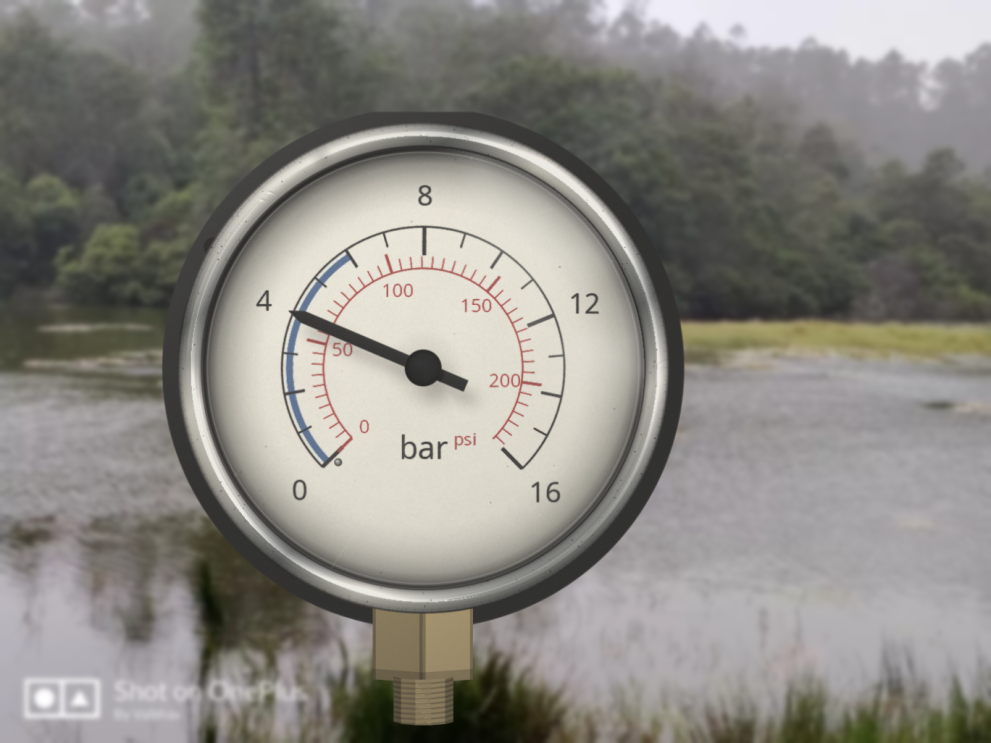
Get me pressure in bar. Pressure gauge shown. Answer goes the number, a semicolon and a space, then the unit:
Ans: 4; bar
